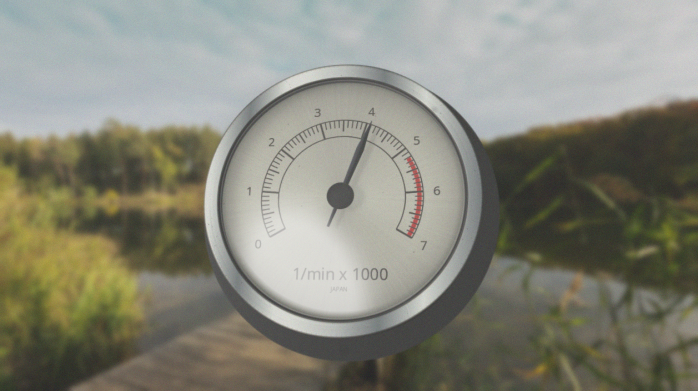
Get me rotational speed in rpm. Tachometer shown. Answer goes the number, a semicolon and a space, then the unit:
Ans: 4100; rpm
